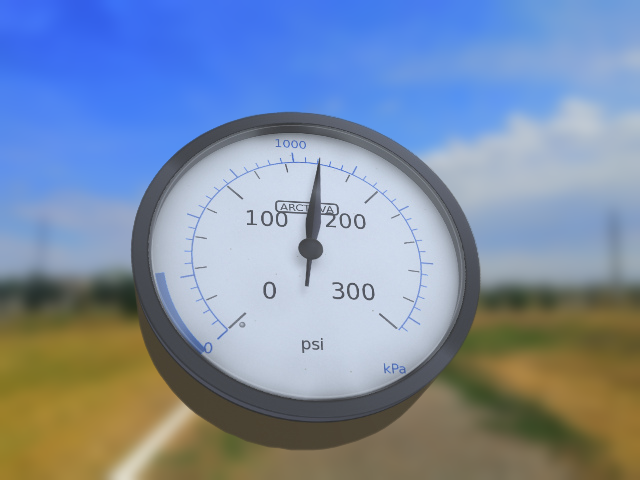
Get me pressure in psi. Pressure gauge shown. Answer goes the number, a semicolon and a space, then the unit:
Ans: 160; psi
